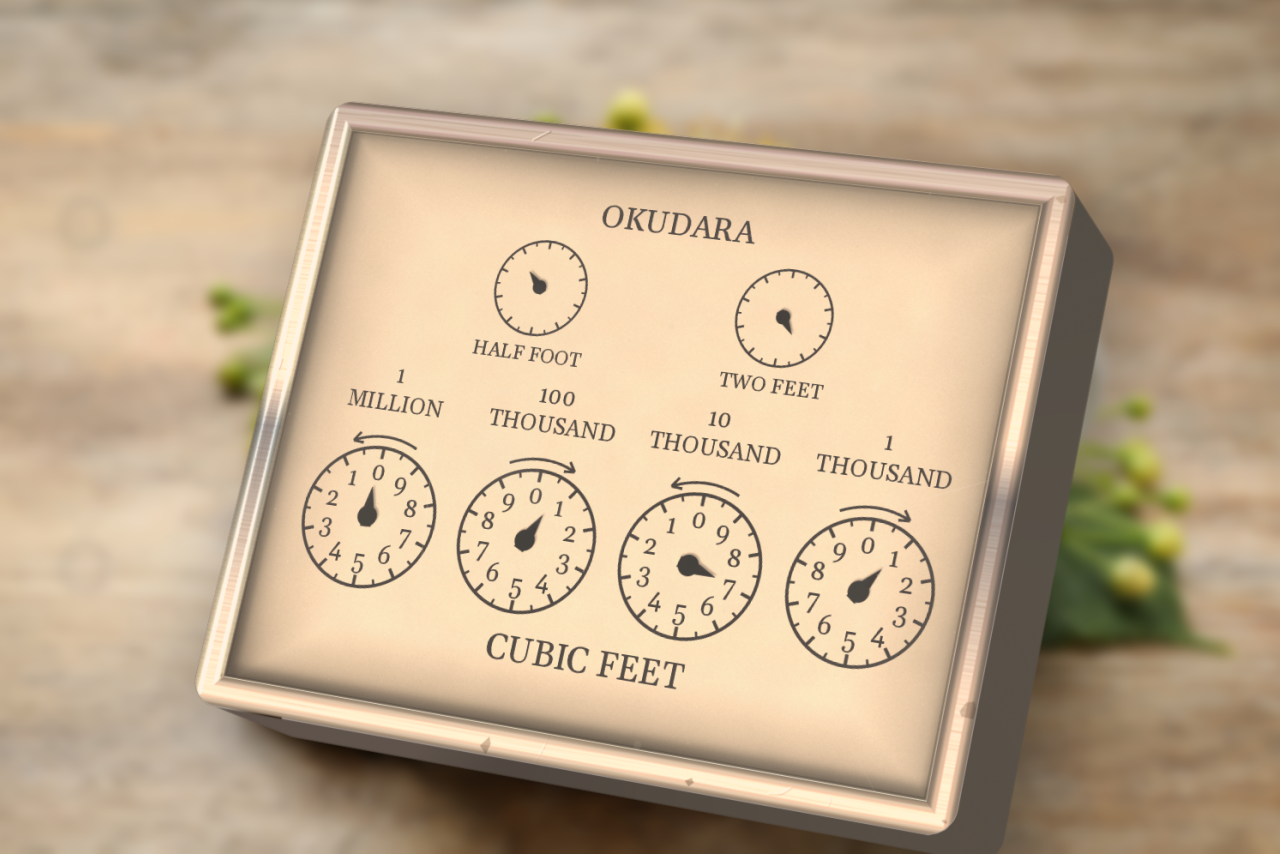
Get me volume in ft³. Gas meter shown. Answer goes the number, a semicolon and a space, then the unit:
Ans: 7100; ft³
